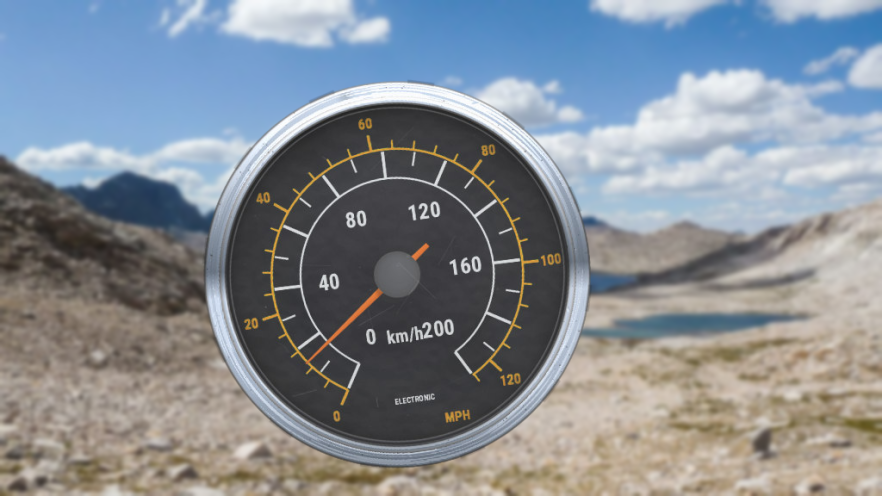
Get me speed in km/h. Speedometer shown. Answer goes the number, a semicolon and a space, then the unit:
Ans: 15; km/h
